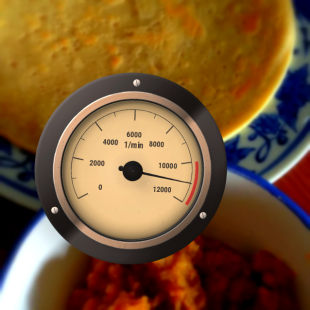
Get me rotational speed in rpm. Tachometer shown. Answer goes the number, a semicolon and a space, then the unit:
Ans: 11000; rpm
